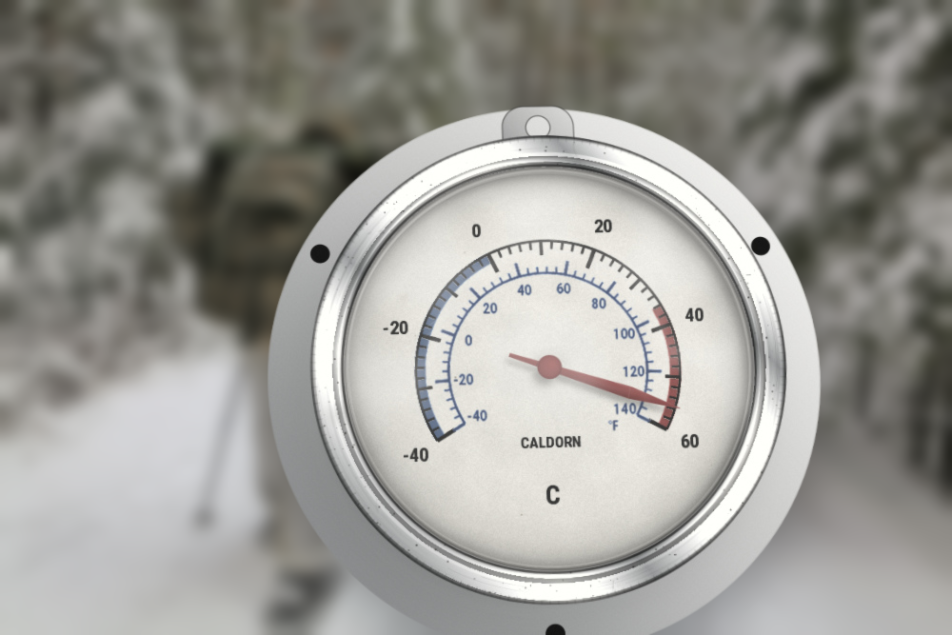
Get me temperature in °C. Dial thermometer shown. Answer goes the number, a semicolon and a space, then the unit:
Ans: 56; °C
